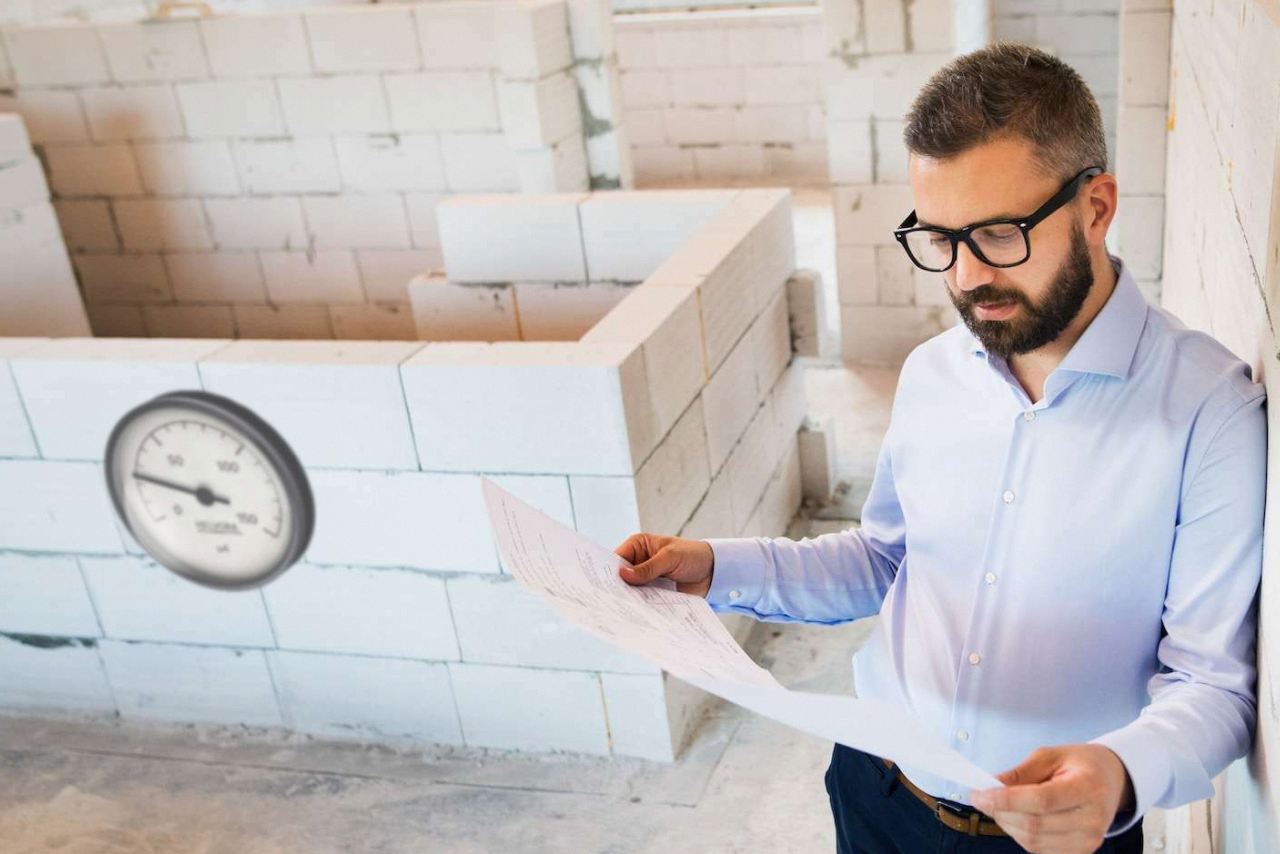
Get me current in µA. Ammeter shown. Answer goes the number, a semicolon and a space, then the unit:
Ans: 25; µA
